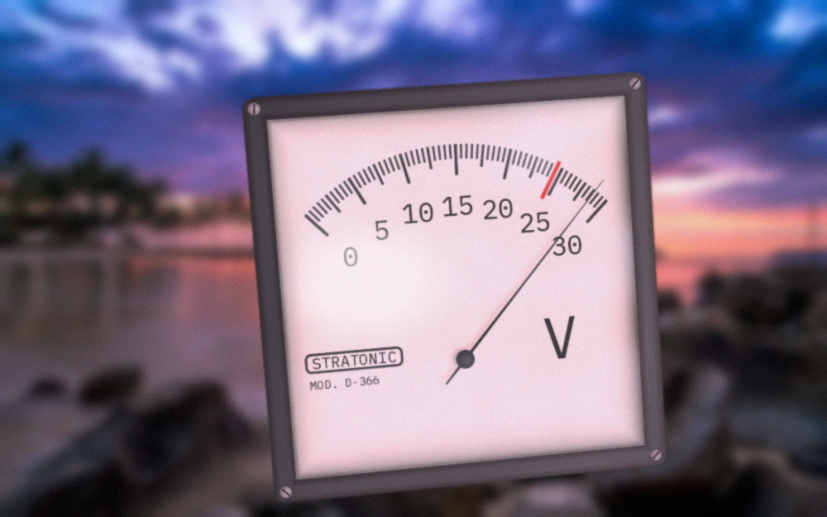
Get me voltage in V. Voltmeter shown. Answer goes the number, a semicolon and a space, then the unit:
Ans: 28.5; V
